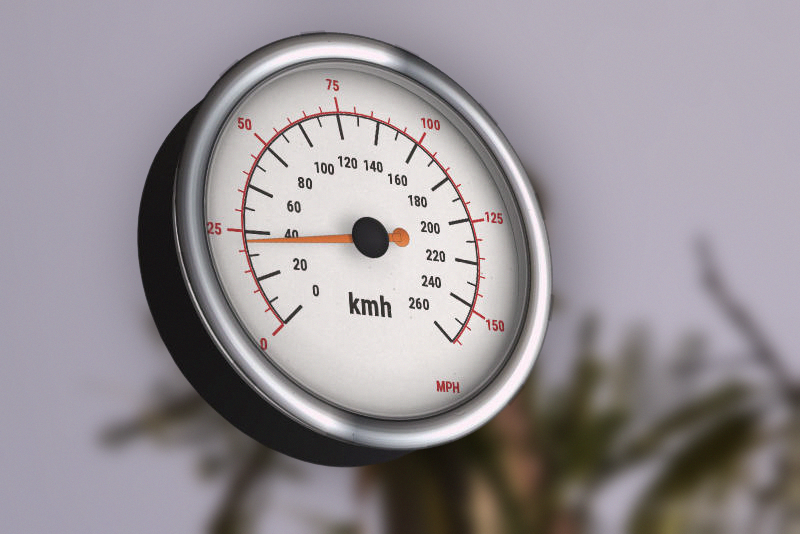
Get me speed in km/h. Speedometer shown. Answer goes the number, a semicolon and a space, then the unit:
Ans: 35; km/h
